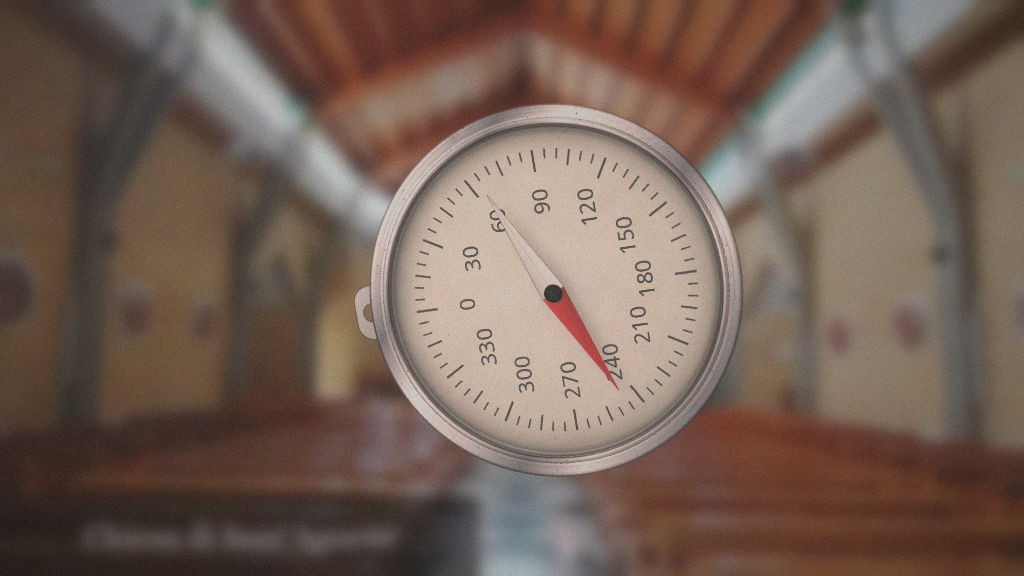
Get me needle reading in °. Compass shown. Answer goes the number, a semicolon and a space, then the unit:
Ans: 245; °
